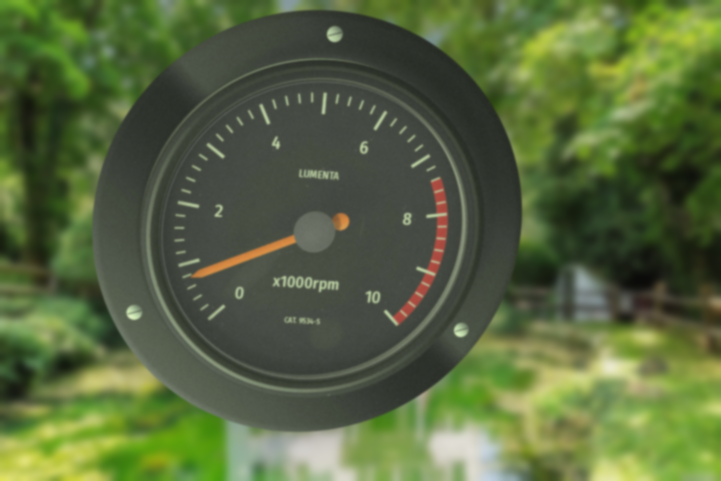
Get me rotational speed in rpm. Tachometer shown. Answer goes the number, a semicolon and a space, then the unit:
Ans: 800; rpm
